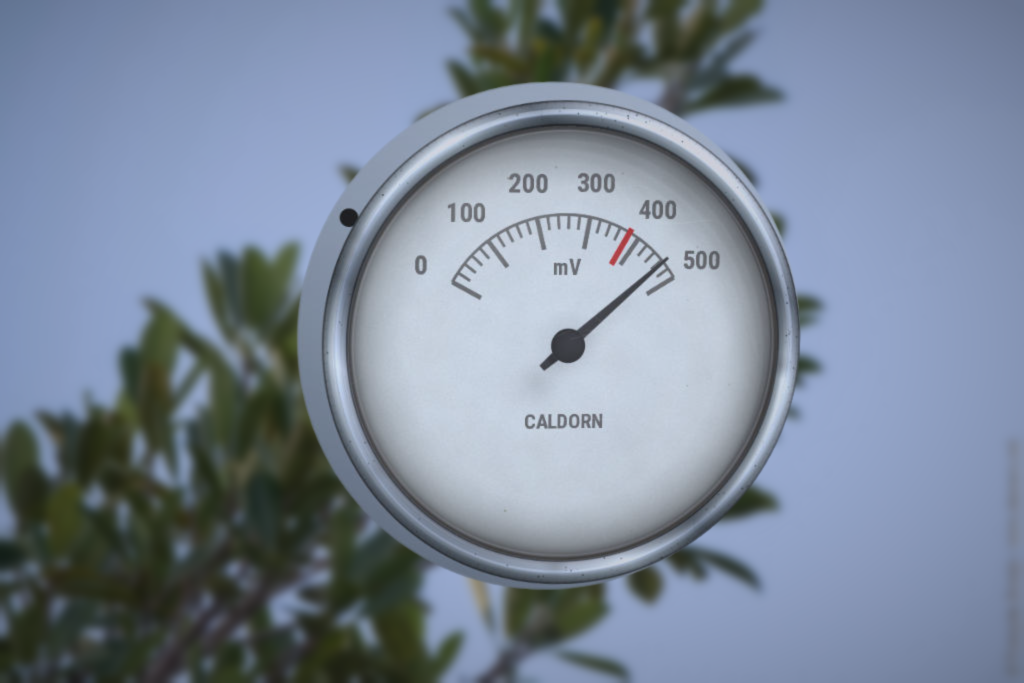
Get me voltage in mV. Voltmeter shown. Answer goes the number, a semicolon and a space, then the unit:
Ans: 460; mV
